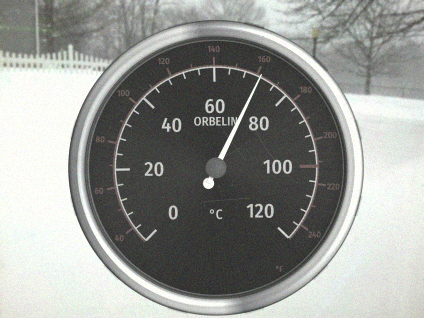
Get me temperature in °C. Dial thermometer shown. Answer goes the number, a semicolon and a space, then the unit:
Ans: 72; °C
